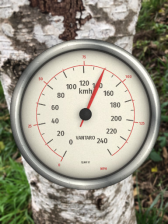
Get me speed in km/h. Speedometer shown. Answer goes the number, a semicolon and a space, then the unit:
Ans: 140; km/h
